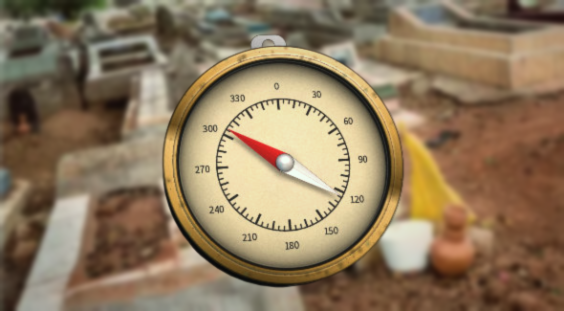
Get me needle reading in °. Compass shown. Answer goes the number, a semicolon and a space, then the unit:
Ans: 305; °
